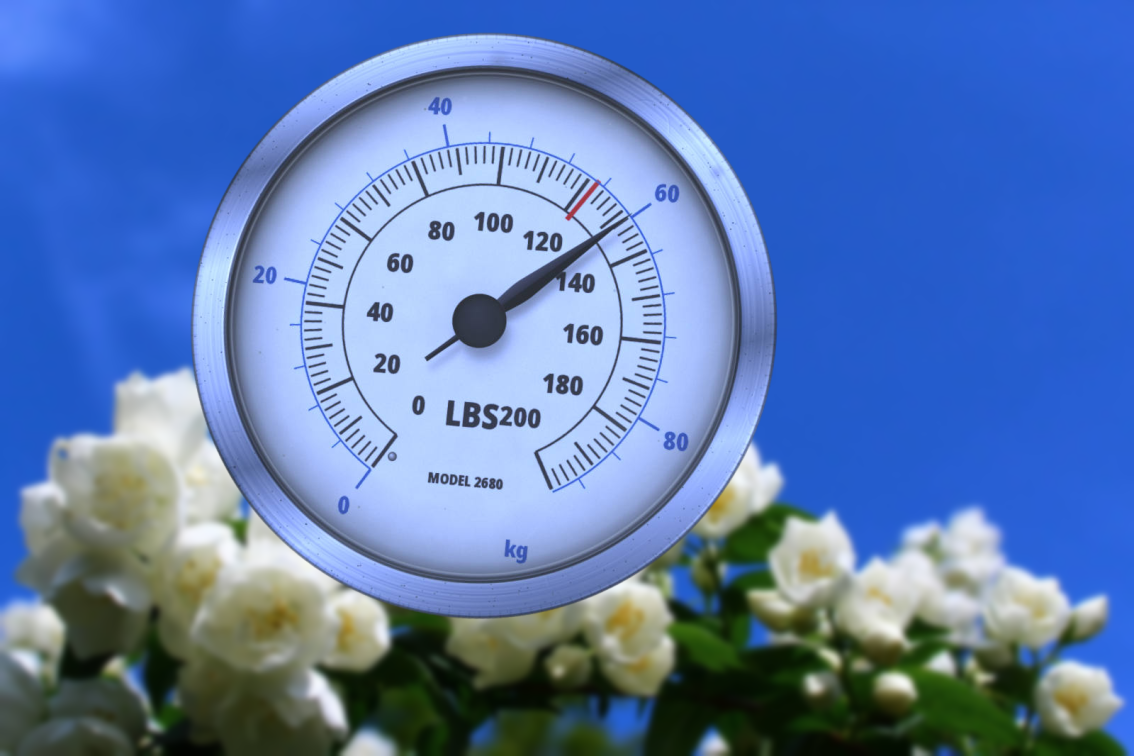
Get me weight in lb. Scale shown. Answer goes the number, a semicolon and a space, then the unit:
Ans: 132; lb
